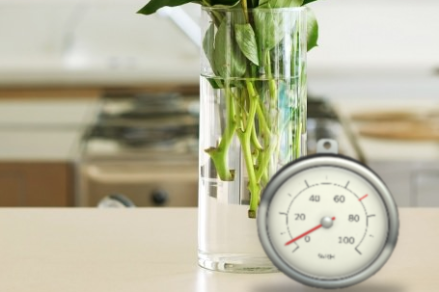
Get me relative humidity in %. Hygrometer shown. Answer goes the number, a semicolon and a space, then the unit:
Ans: 5; %
